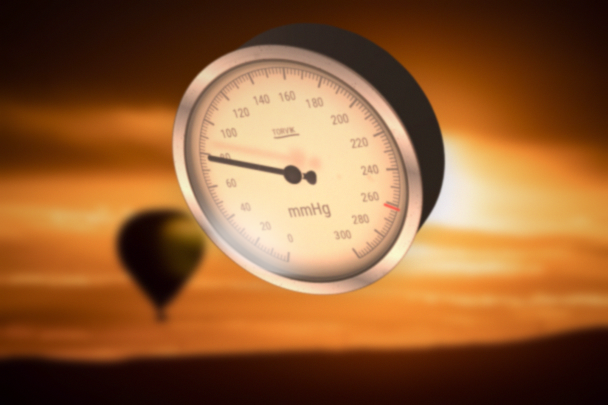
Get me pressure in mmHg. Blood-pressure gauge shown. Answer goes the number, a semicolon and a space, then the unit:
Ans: 80; mmHg
